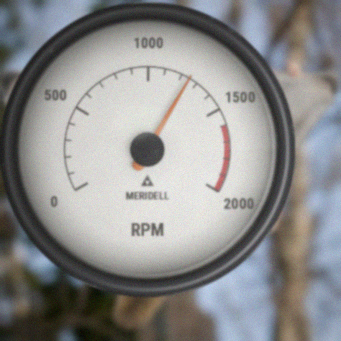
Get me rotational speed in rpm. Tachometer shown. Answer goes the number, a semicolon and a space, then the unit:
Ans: 1250; rpm
